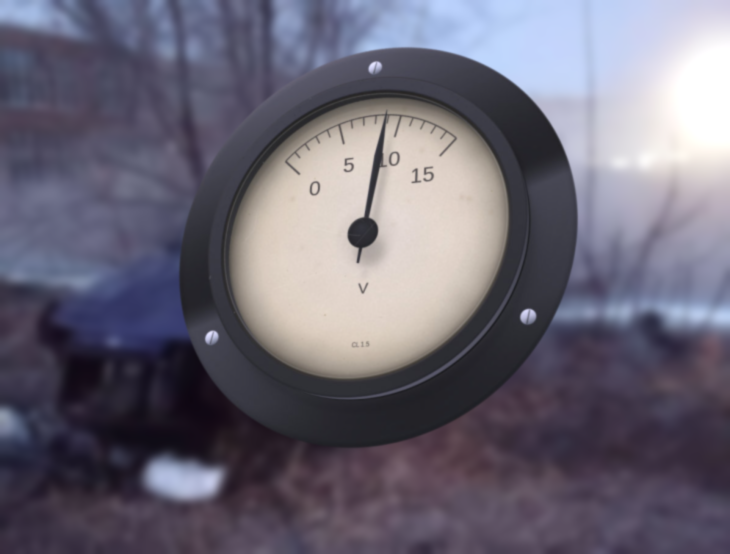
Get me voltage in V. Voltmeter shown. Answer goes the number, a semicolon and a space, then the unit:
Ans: 9; V
